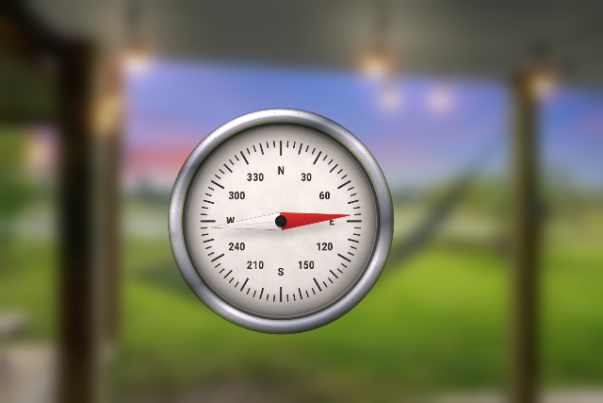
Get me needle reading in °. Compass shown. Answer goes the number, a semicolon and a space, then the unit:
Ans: 85; °
